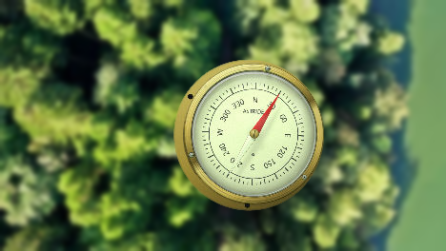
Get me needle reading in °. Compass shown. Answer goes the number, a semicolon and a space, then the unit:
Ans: 30; °
